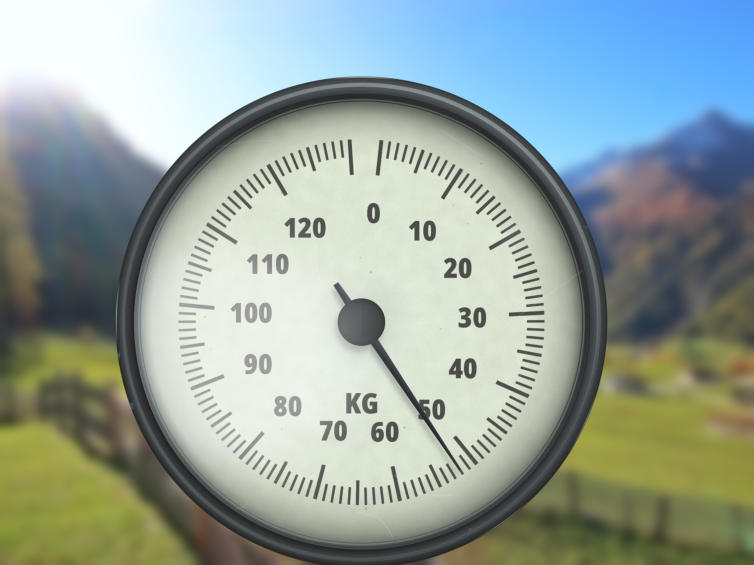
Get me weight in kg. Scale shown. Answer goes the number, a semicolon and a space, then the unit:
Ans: 52; kg
